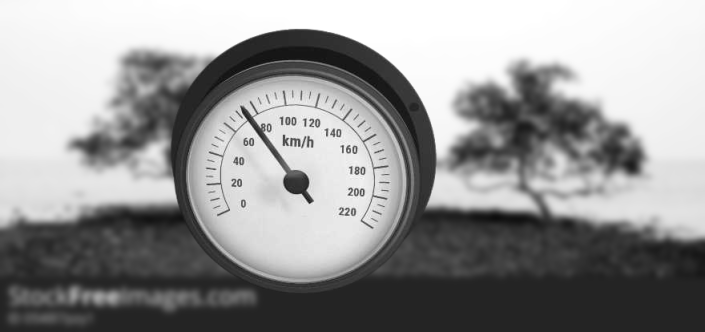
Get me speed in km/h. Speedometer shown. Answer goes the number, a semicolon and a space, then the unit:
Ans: 75; km/h
